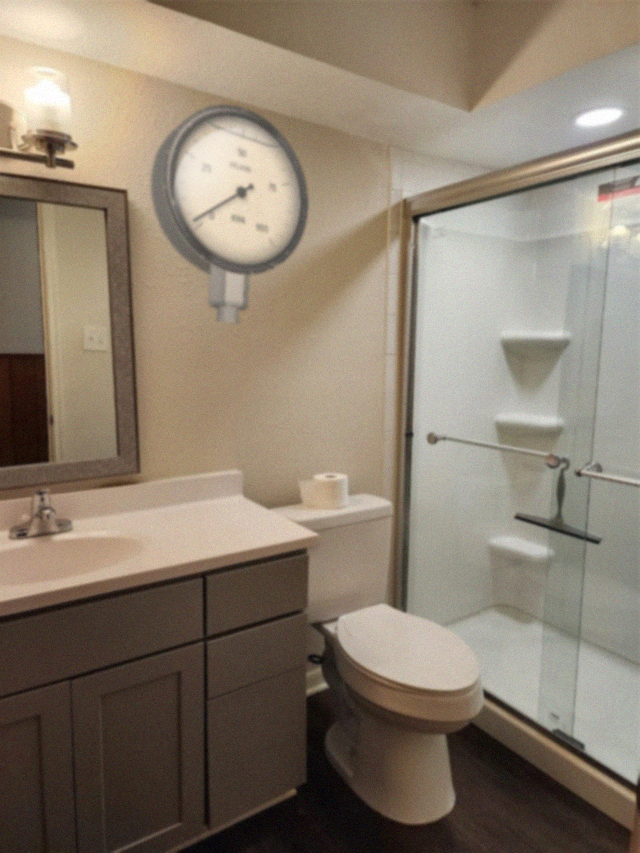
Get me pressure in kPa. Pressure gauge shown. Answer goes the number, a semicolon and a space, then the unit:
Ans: 2.5; kPa
